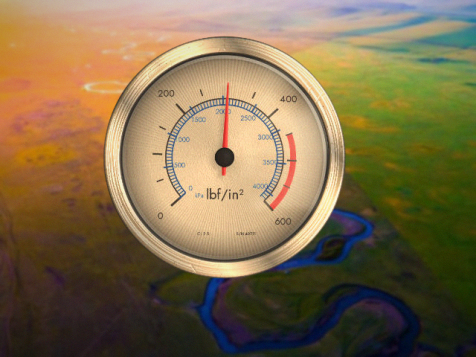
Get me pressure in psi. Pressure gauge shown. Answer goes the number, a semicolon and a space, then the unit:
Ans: 300; psi
